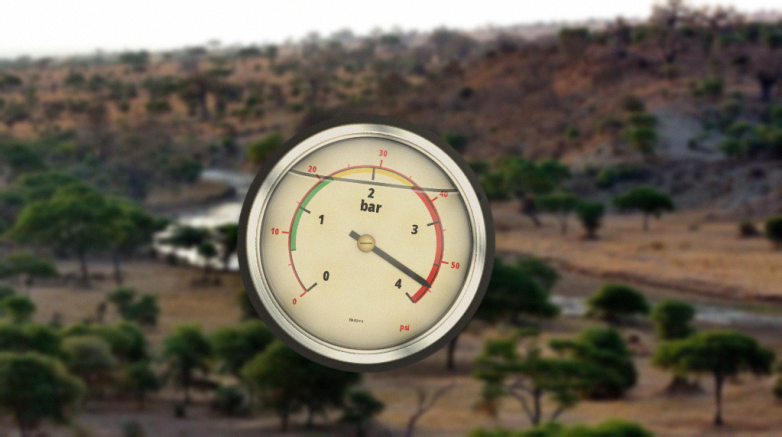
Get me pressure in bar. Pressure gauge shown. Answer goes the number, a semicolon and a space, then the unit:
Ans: 3.75; bar
